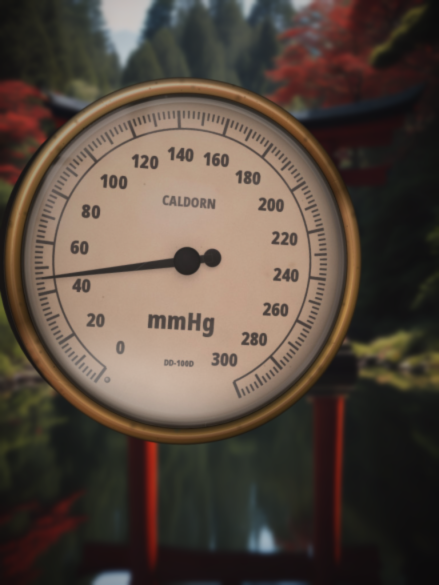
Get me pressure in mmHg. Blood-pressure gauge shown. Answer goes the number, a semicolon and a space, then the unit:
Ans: 46; mmHg
